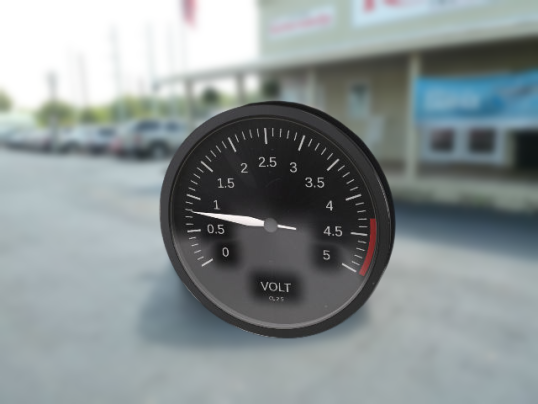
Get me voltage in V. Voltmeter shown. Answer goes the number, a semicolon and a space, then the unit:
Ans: 0.8; V
